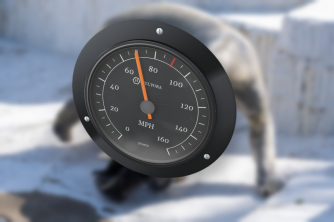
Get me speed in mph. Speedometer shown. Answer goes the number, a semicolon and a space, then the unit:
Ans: 70; mph
